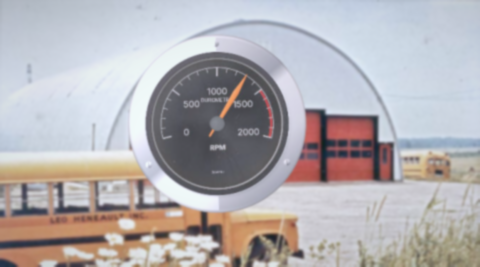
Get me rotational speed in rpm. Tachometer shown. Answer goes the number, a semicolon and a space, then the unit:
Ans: 1300; rpm
